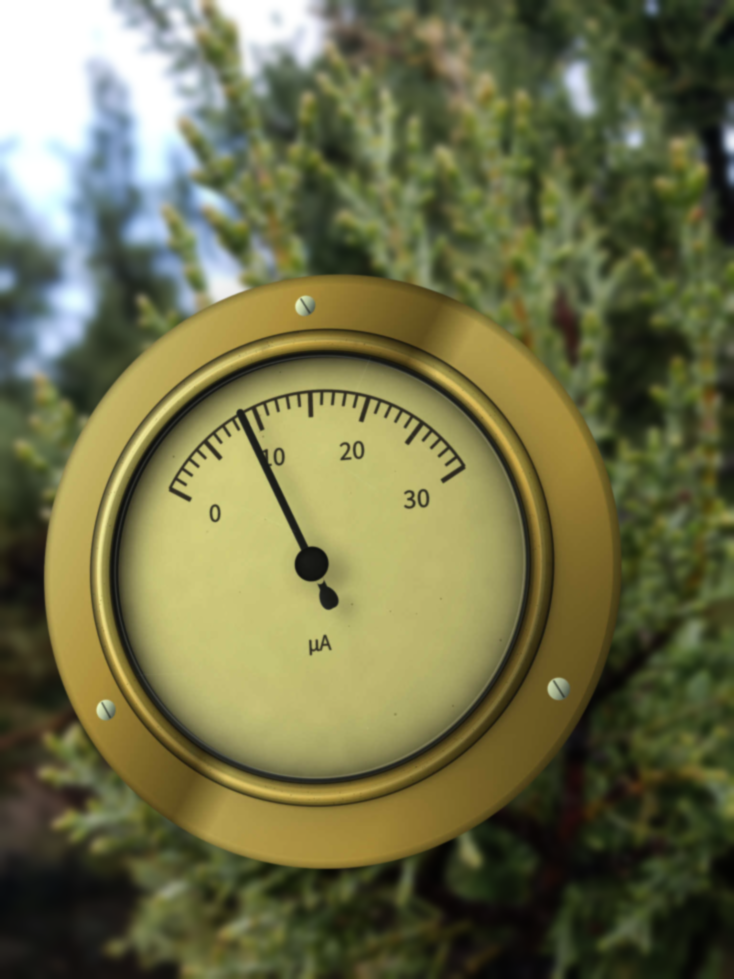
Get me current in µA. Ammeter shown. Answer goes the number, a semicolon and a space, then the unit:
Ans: 9; µA
